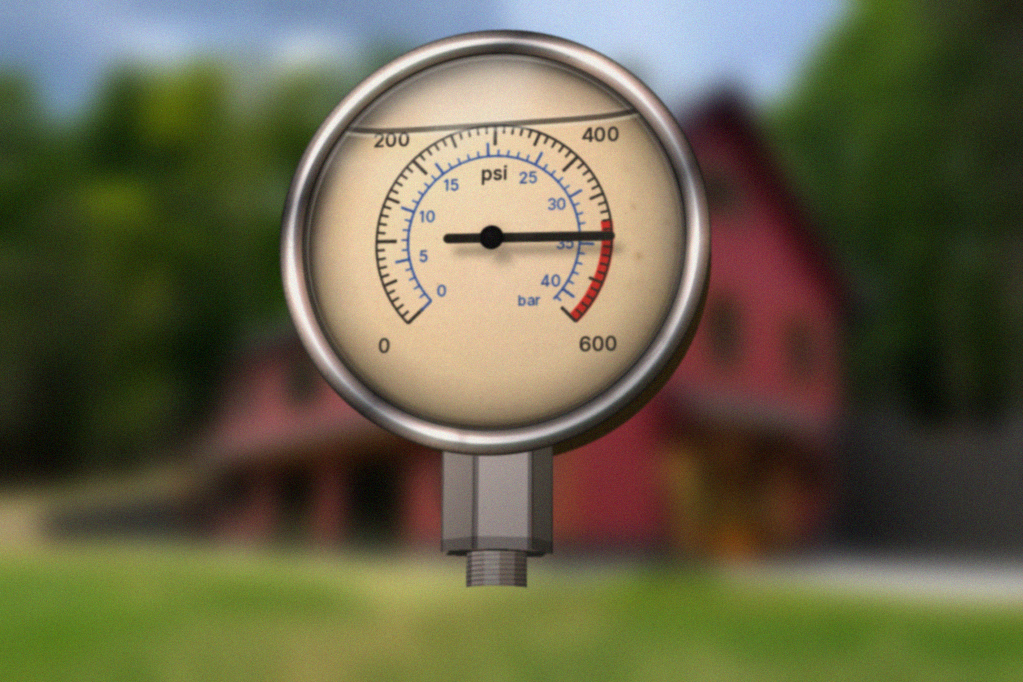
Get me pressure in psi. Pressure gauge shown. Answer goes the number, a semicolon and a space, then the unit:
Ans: 500; psi
